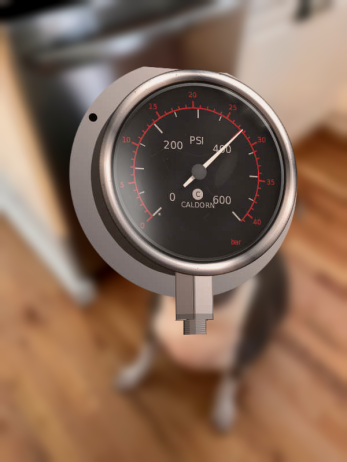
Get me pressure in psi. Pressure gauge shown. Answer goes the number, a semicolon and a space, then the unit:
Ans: 400; psi
